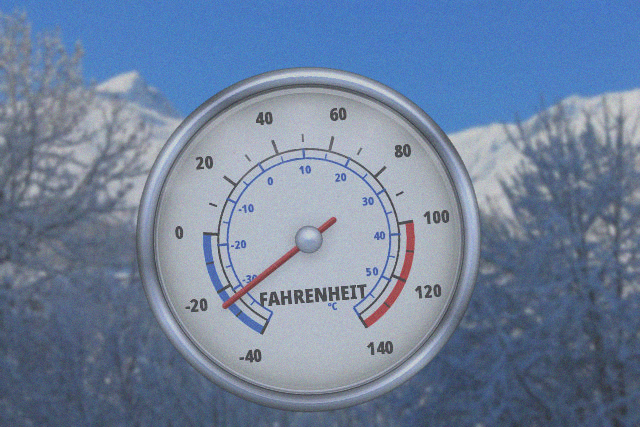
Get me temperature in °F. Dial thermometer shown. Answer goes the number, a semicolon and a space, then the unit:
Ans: -25; °F
